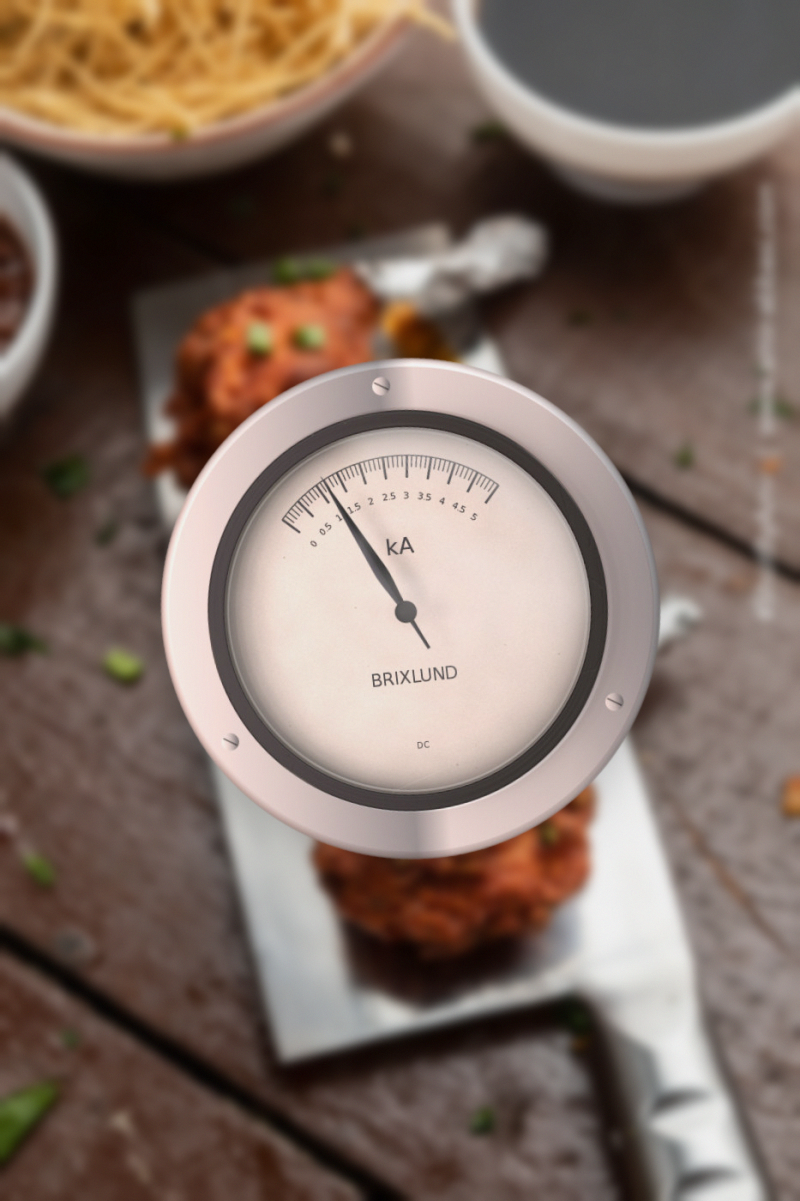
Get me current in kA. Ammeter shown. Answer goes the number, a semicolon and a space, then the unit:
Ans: 1.2; kA
